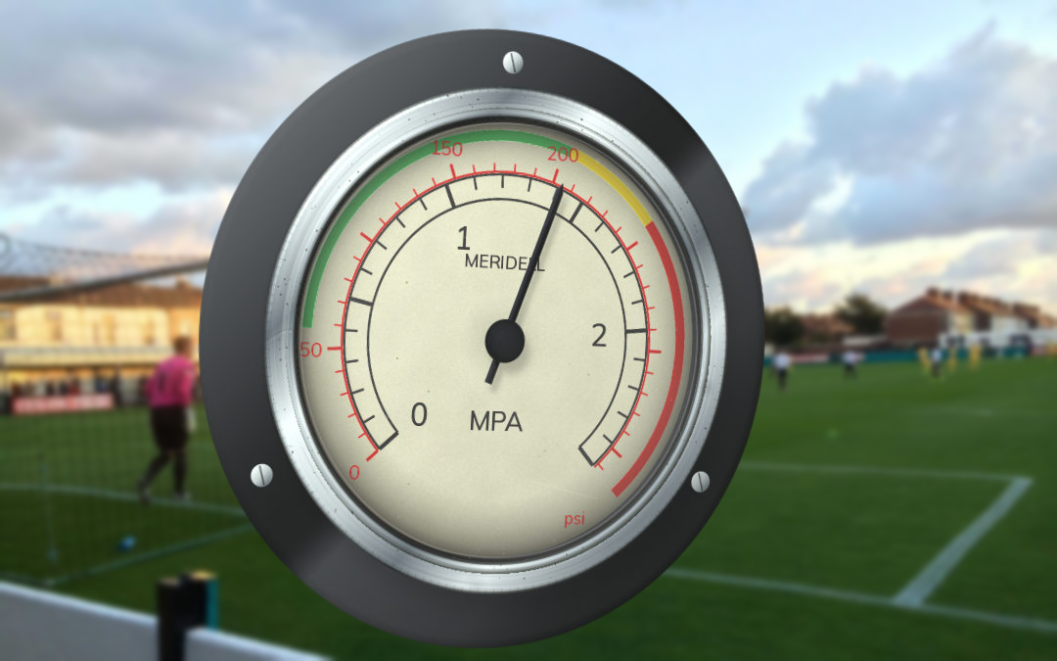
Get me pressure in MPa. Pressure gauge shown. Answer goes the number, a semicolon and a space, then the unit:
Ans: 1.4; MPa
